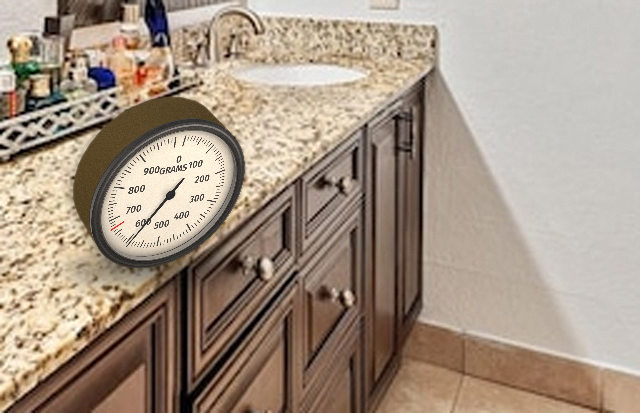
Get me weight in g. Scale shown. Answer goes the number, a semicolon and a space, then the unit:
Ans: 600; g
